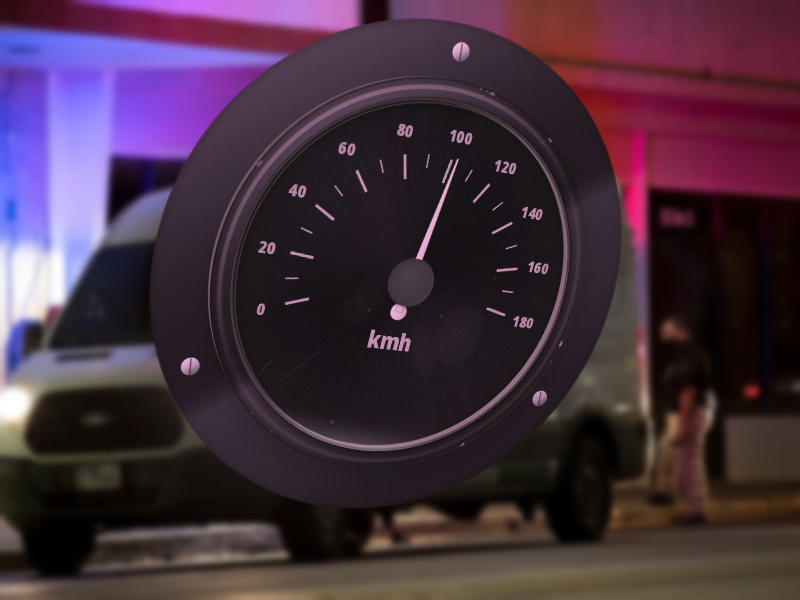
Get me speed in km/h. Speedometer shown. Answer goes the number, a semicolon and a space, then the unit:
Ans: 100; km/h
